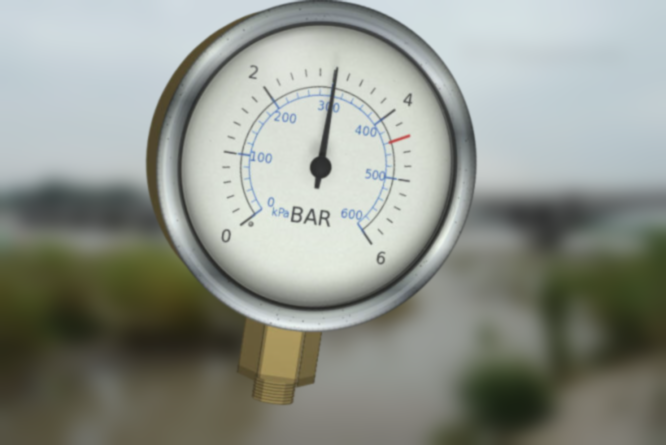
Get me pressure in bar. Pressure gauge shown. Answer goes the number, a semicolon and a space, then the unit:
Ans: 3; bar
